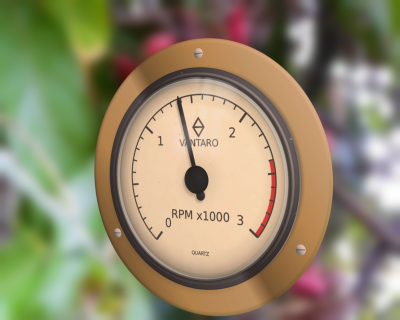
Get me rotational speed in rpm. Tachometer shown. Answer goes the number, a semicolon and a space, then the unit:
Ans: 1400; rpm
